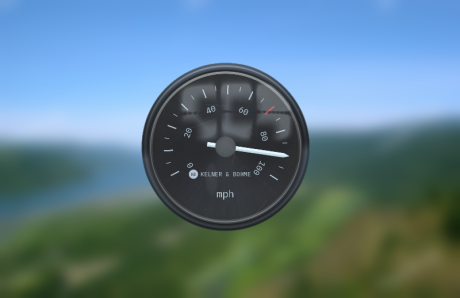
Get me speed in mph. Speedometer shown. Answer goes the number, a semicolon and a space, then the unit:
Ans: 90; mph
